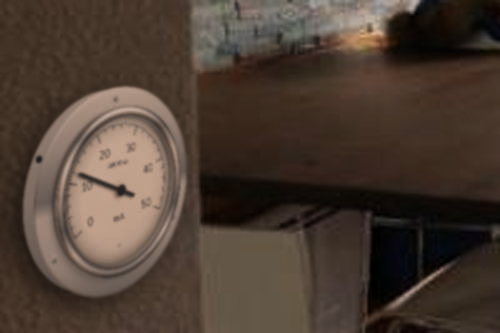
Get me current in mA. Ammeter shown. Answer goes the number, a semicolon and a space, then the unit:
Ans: 12; mA
